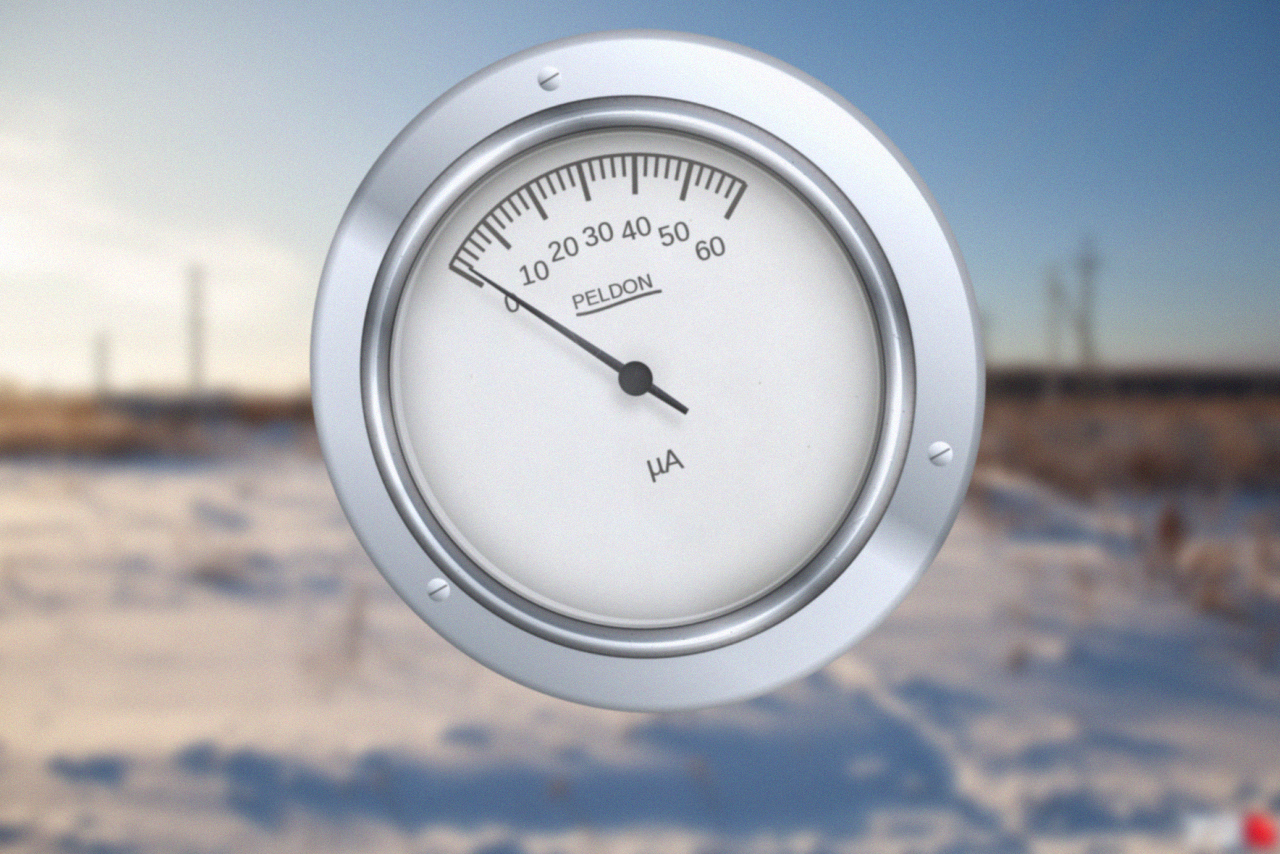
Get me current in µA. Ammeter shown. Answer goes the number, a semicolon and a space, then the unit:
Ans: 2; µA
